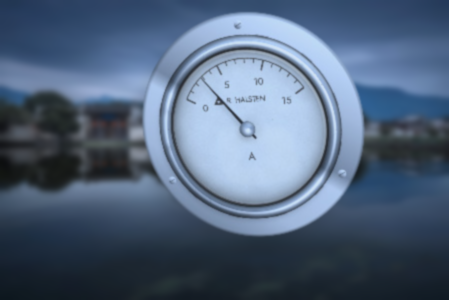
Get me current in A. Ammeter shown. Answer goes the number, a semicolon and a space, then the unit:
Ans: 3; A
